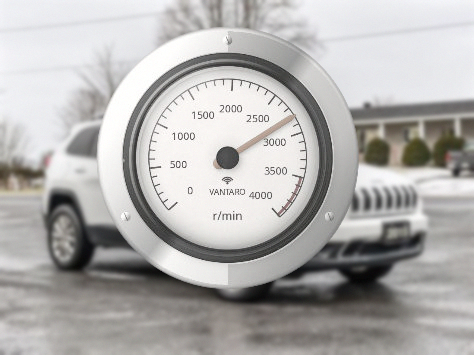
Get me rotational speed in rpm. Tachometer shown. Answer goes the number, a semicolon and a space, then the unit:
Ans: 2800; rpm
